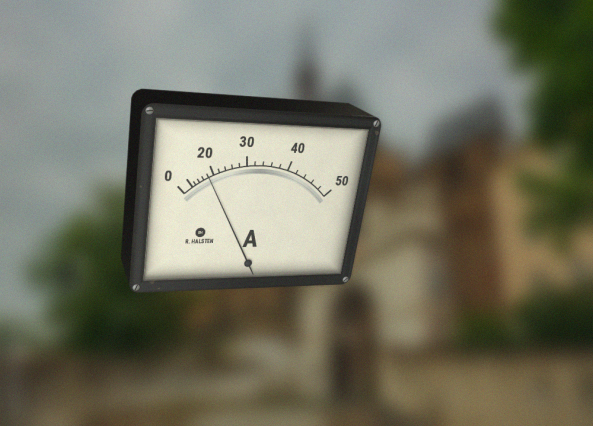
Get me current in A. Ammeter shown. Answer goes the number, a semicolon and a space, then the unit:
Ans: 18; A
